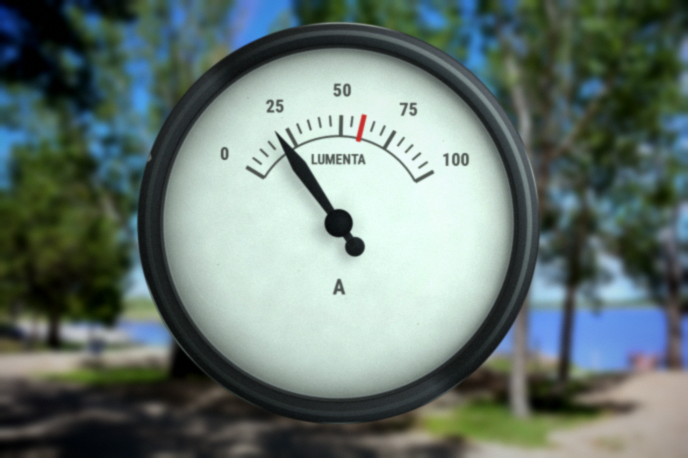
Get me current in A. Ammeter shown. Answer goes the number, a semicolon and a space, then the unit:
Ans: 20; A
